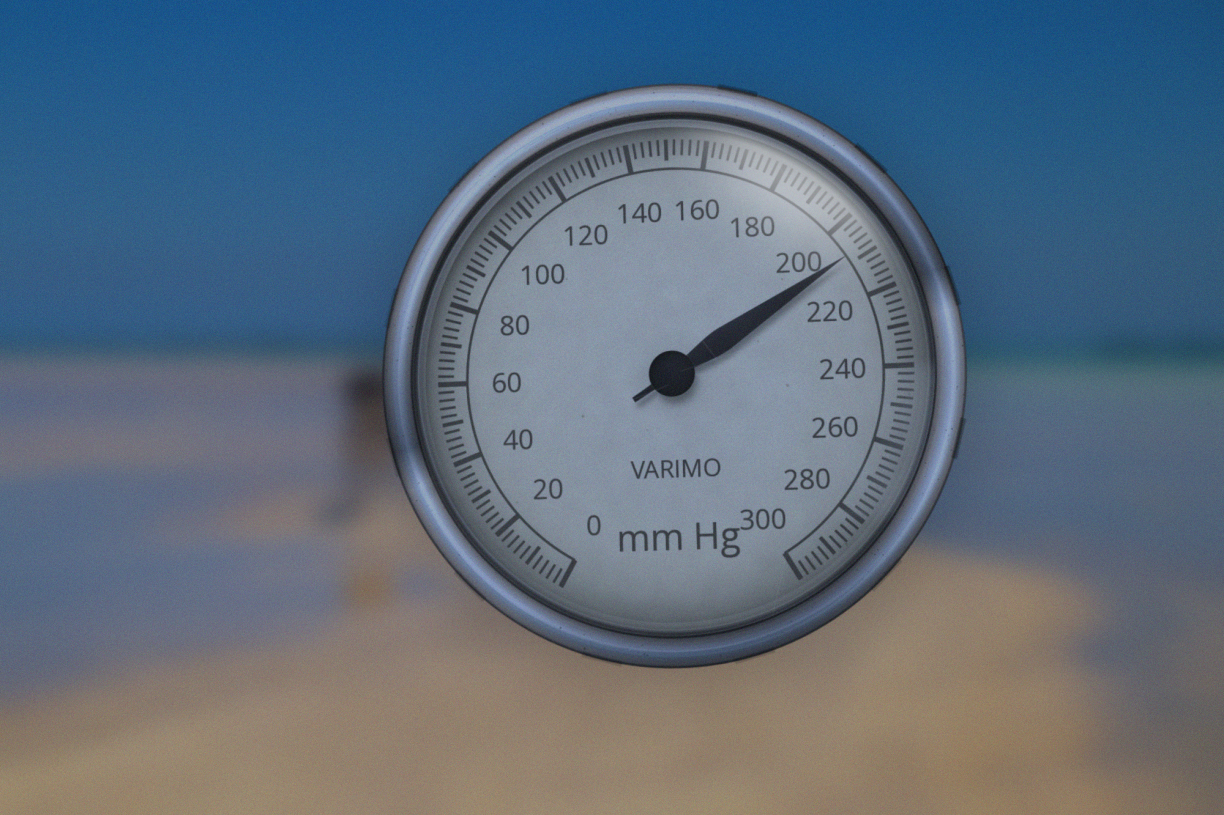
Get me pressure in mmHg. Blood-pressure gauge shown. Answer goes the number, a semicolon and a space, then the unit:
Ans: 208; mmHg
